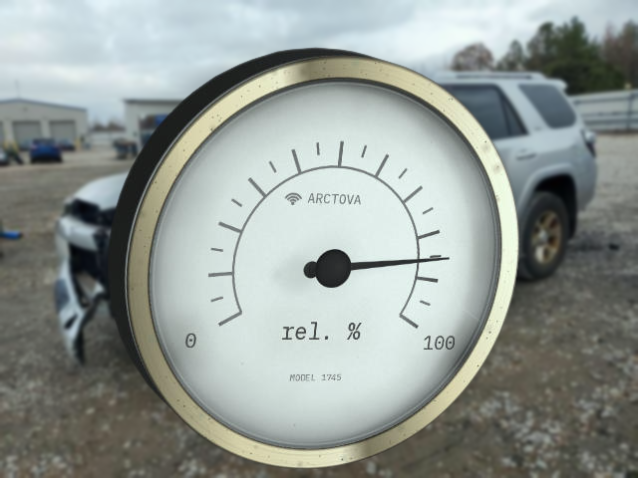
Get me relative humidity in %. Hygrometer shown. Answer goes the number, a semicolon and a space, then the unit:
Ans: 85; %
